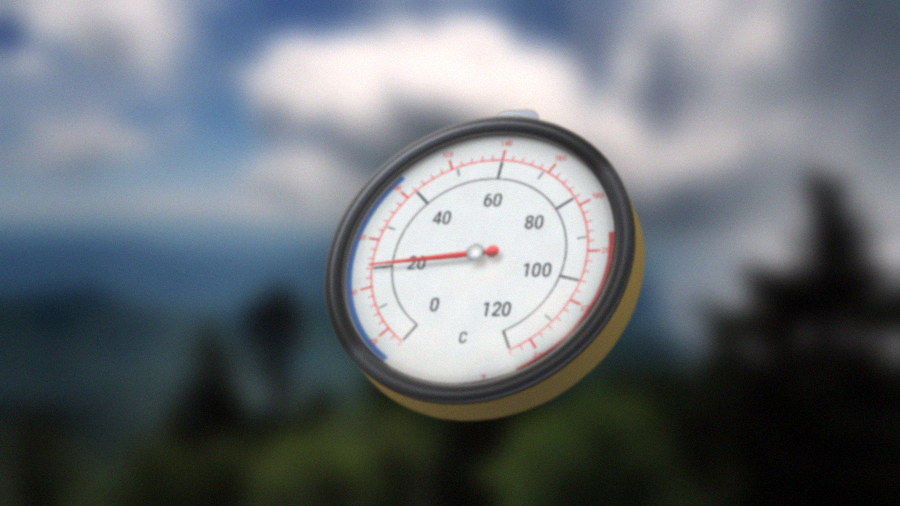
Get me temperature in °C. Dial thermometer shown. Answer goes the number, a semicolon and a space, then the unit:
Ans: 20; °C
